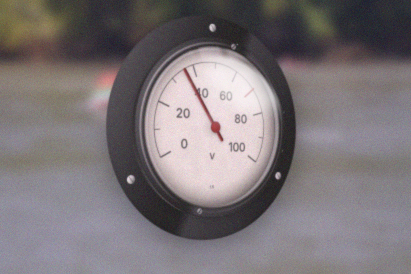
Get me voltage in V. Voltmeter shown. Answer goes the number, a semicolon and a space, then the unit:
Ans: 35; V
